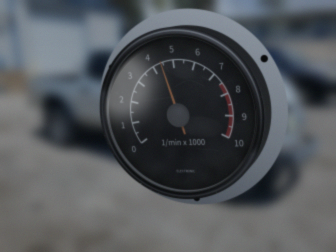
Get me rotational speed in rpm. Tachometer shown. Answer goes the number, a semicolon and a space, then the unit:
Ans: 4500; rpm
